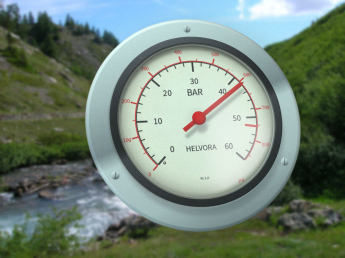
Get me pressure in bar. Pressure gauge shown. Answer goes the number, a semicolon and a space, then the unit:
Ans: 42; bar
